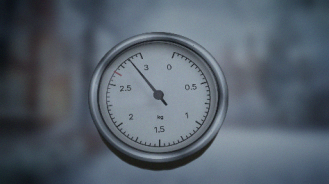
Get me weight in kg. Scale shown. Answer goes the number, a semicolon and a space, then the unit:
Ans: 2.85; kg
